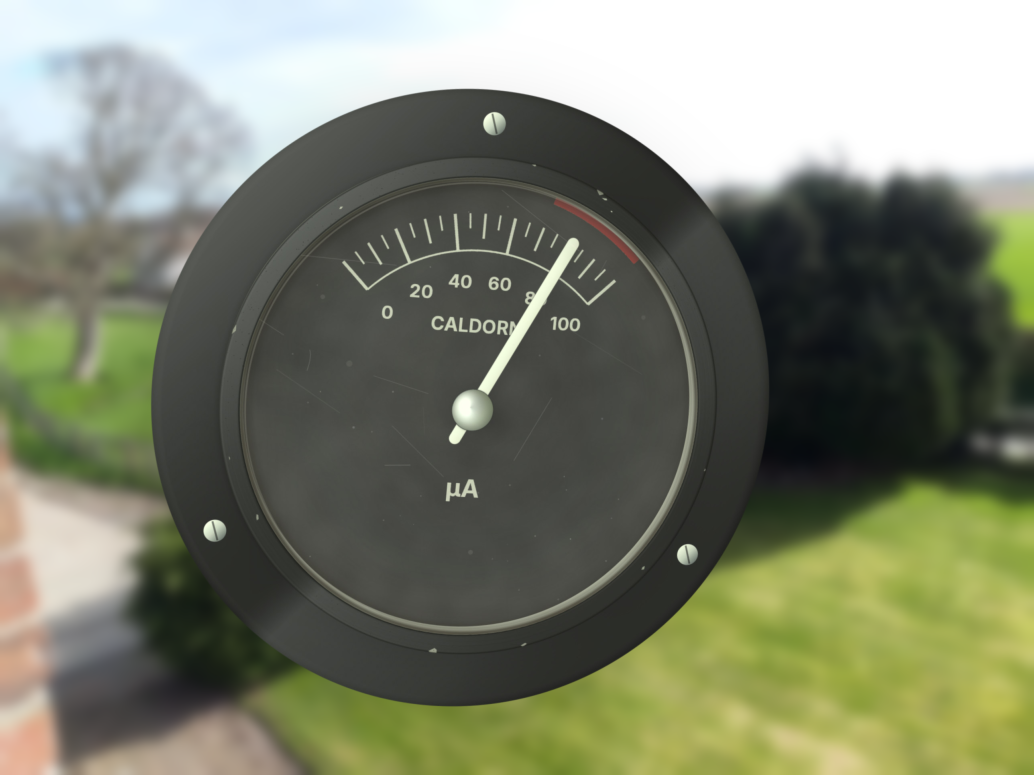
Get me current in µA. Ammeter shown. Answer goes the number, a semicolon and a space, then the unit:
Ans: 80; µA
